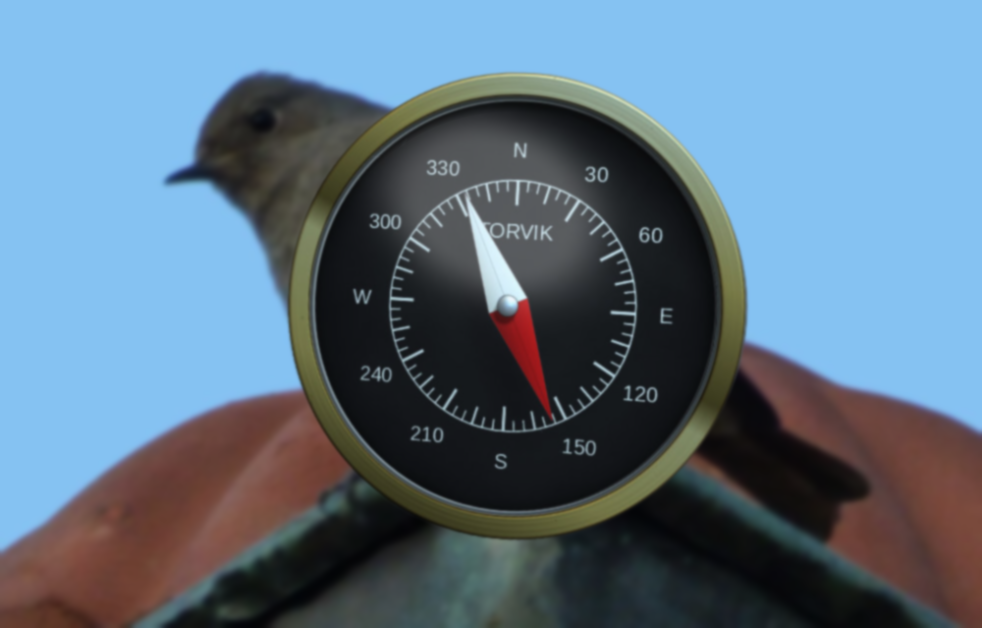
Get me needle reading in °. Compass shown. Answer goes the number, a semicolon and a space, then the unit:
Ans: 155; °
